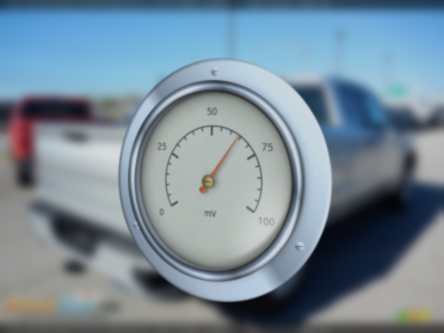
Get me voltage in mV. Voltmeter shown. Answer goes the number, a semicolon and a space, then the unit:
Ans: 65; mV
